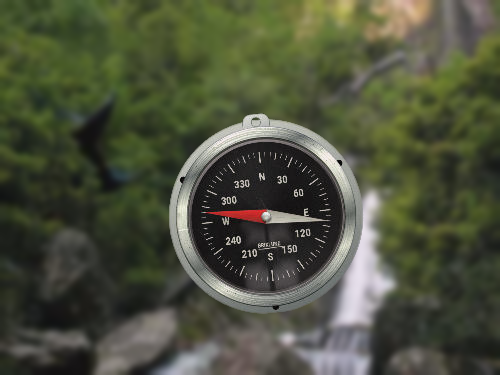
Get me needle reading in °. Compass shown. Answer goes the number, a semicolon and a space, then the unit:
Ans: 280; °
